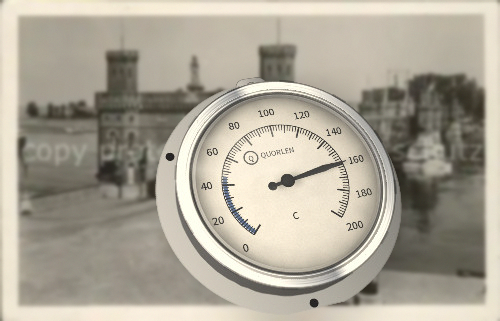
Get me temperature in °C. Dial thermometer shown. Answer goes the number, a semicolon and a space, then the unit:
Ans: 160; °C
